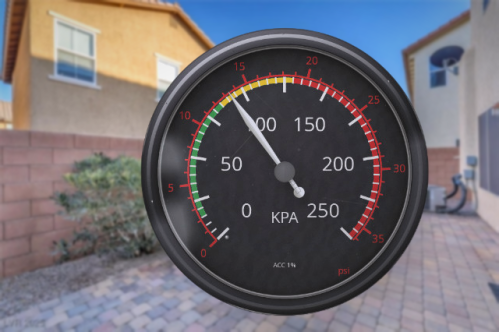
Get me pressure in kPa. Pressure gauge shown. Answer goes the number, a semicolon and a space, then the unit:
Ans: 92.5; kPa
